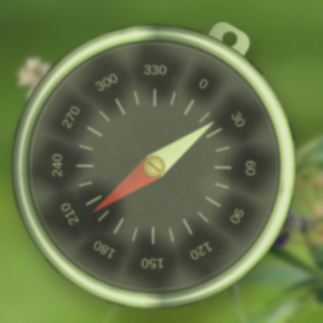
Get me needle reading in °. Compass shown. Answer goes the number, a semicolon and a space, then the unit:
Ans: 202.5; °
